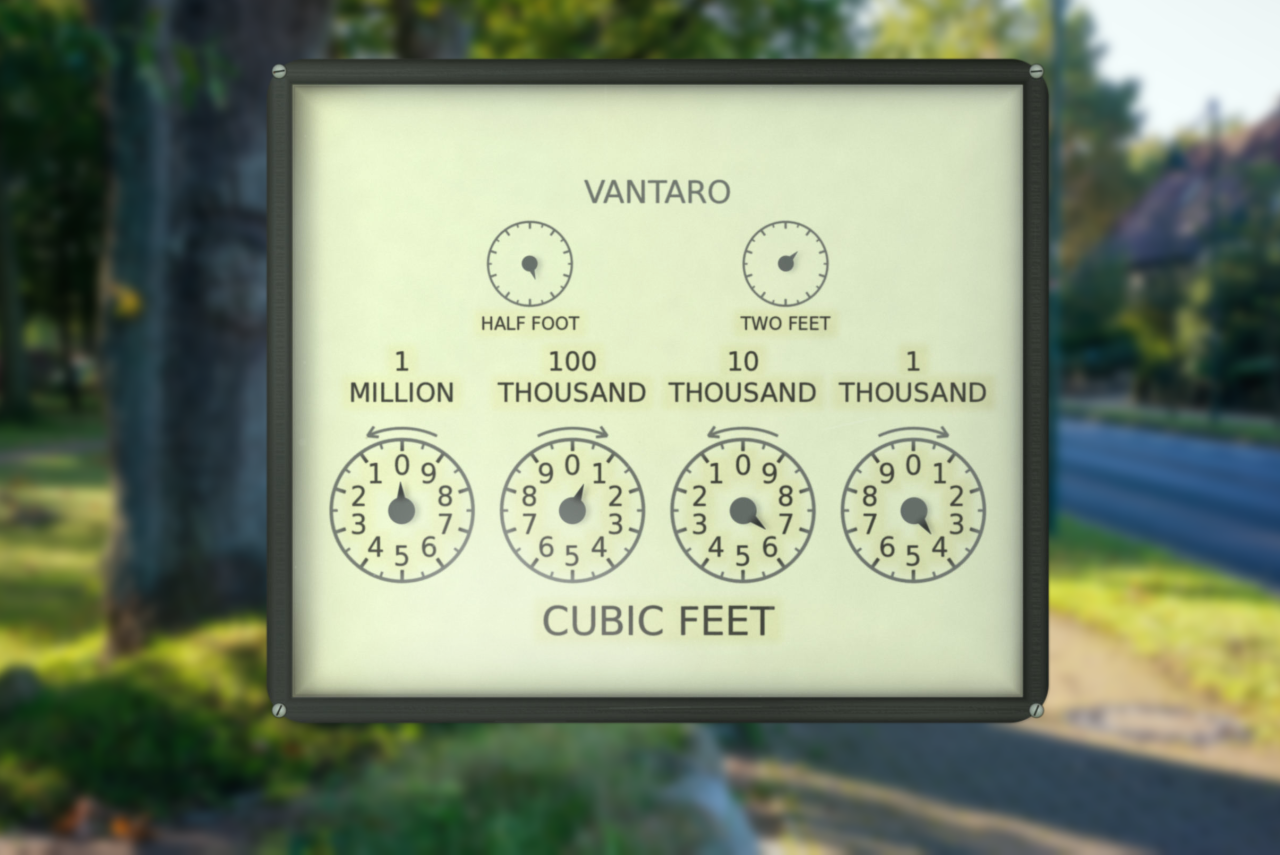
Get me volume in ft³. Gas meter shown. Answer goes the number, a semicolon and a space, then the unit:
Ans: 6400; ft³
